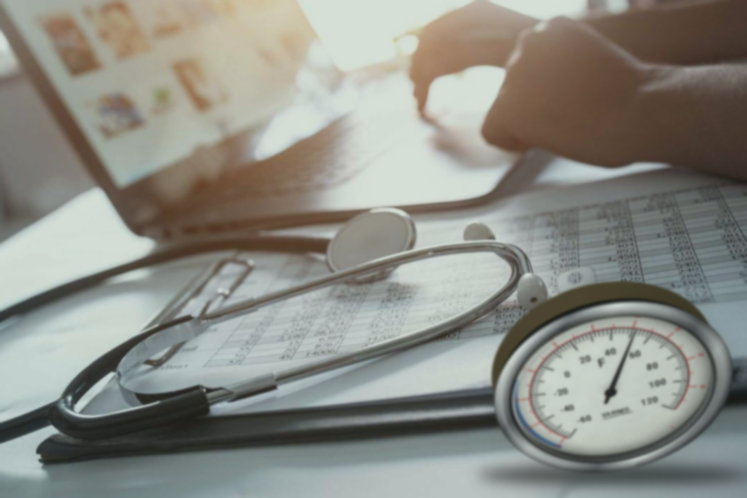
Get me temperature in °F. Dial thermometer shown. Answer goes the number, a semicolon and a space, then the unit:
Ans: 50; °F
